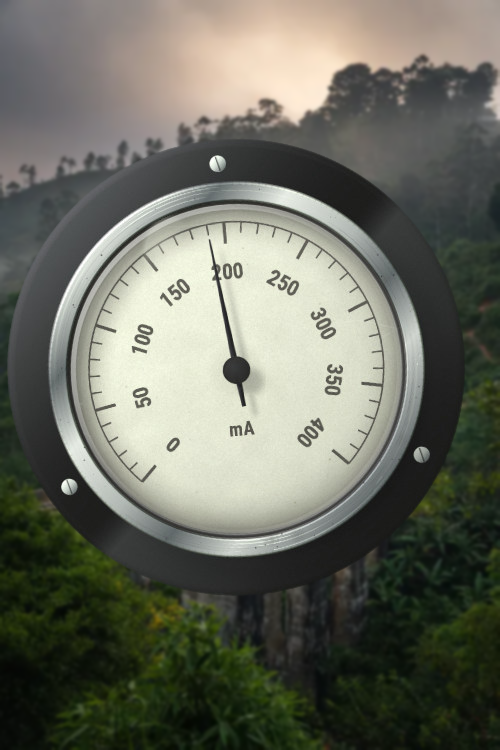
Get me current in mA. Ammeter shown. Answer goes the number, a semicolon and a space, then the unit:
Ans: 190; mA
